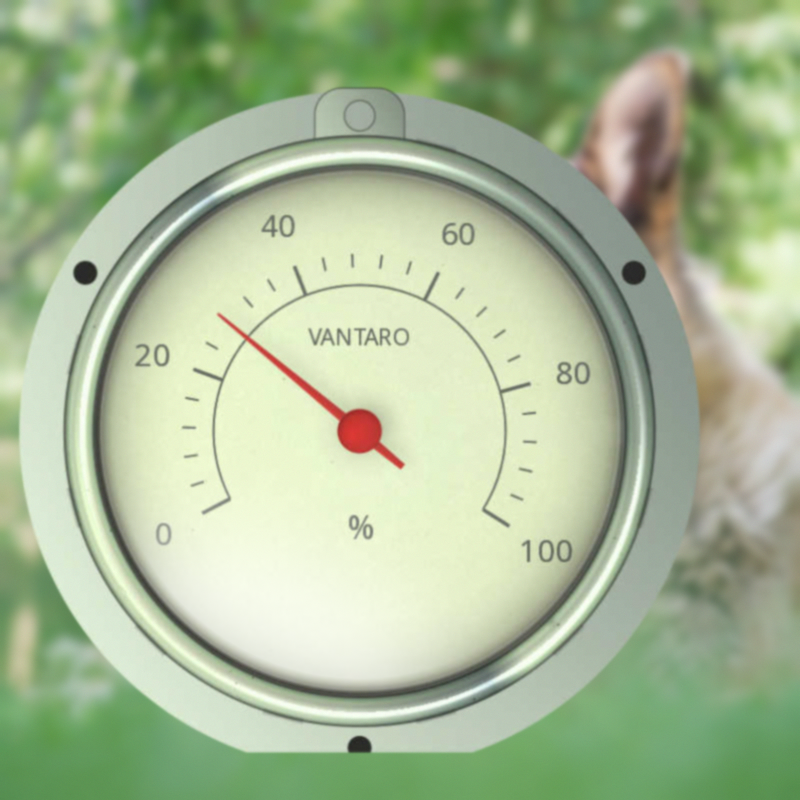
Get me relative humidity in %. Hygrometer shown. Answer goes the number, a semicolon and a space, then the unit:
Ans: 28; %
